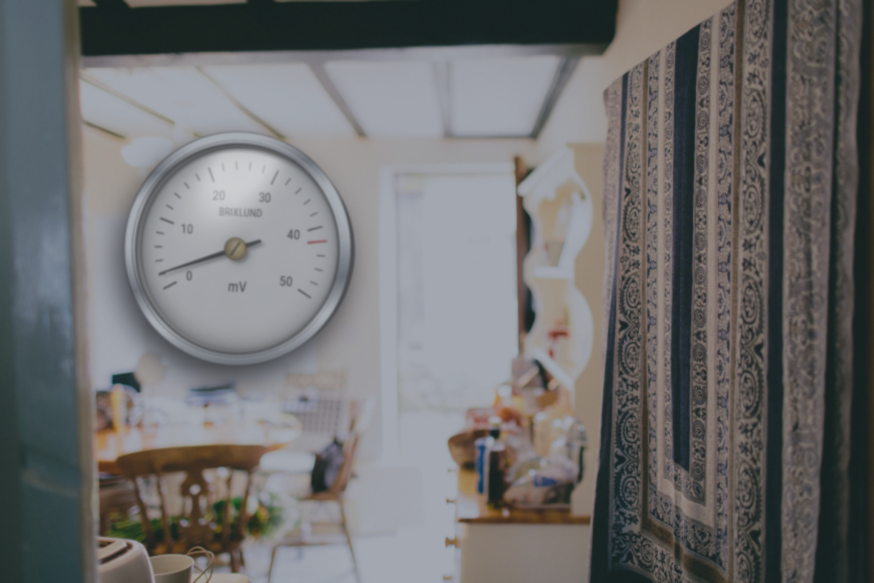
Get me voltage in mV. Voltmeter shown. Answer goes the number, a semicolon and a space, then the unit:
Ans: 2; mV
